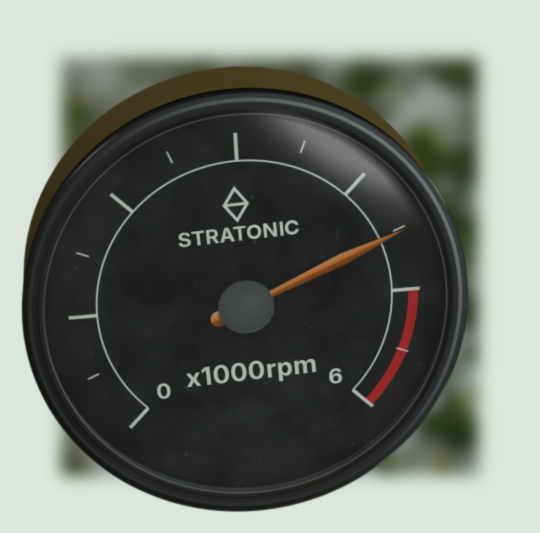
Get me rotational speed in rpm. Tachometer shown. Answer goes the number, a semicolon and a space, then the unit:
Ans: 4500; rpm
